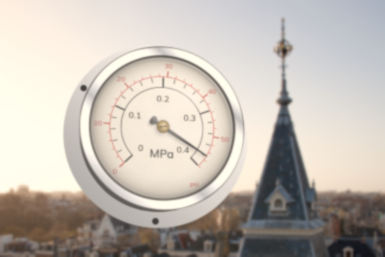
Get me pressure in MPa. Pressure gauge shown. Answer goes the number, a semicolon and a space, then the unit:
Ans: 0.38; MPa
